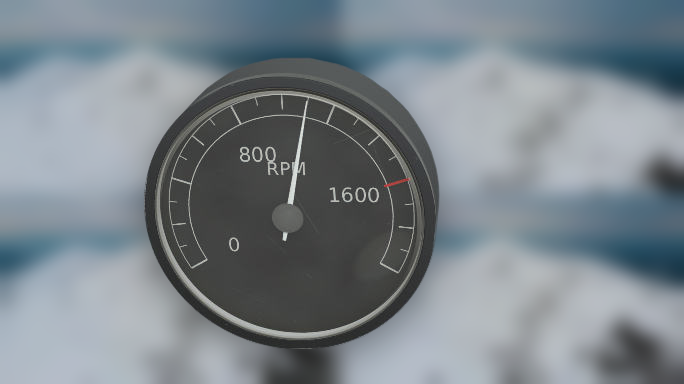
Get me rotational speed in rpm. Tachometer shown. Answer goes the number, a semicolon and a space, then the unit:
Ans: 1100; rpm
